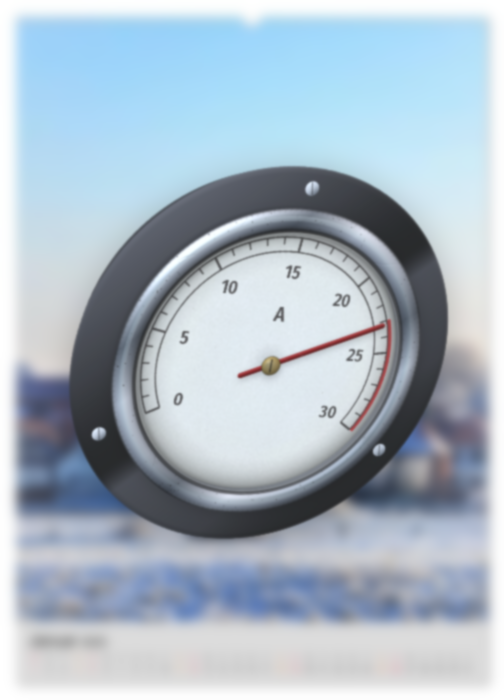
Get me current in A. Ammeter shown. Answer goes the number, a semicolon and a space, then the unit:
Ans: 23; A
